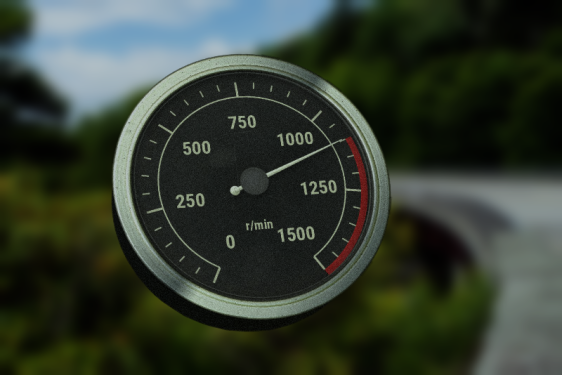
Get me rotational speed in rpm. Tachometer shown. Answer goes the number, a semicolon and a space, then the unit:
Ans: 1100; rpm
